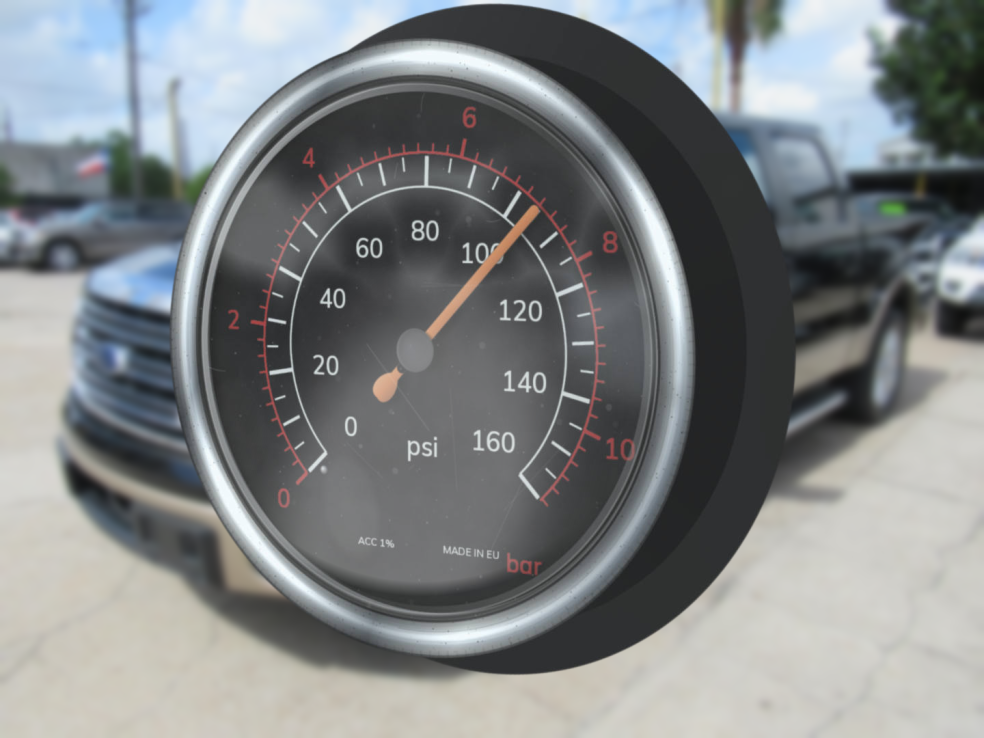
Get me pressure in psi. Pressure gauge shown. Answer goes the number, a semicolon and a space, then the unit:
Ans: 105; psi
